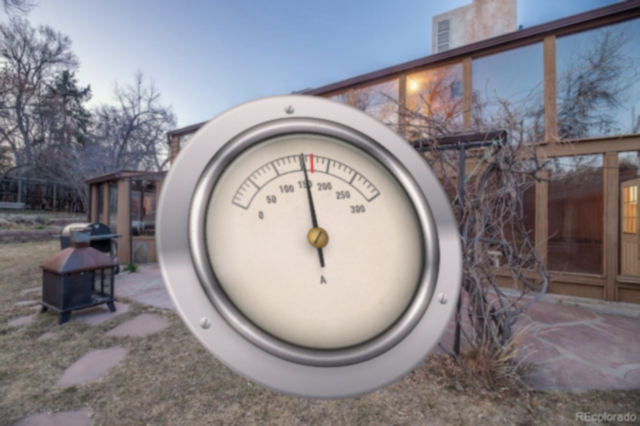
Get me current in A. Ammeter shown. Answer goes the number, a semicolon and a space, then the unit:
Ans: 150; A
